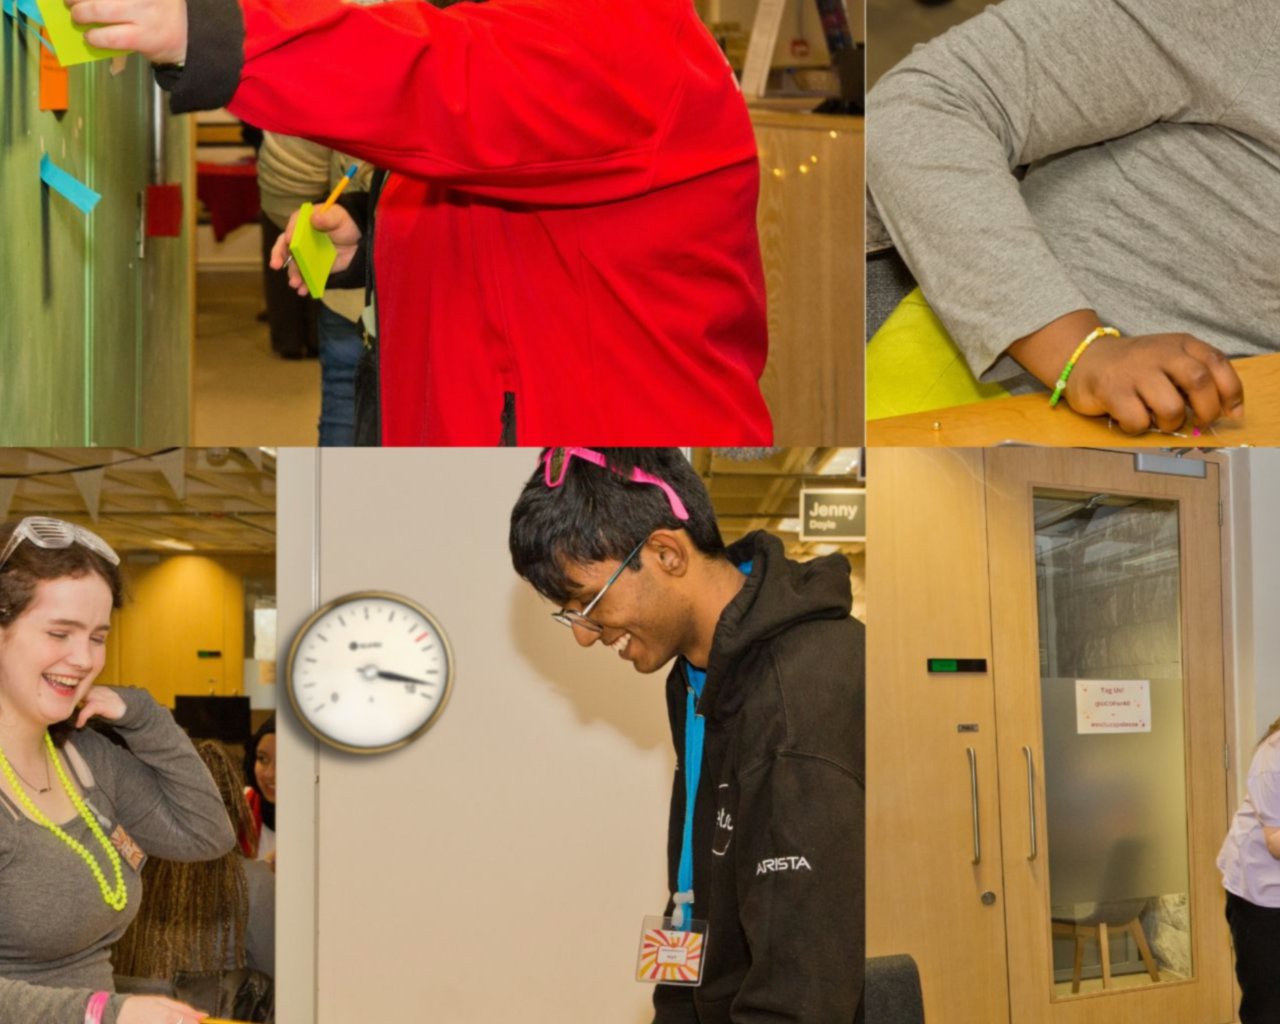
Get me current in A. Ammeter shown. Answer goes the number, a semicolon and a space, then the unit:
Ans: 9.5; A
